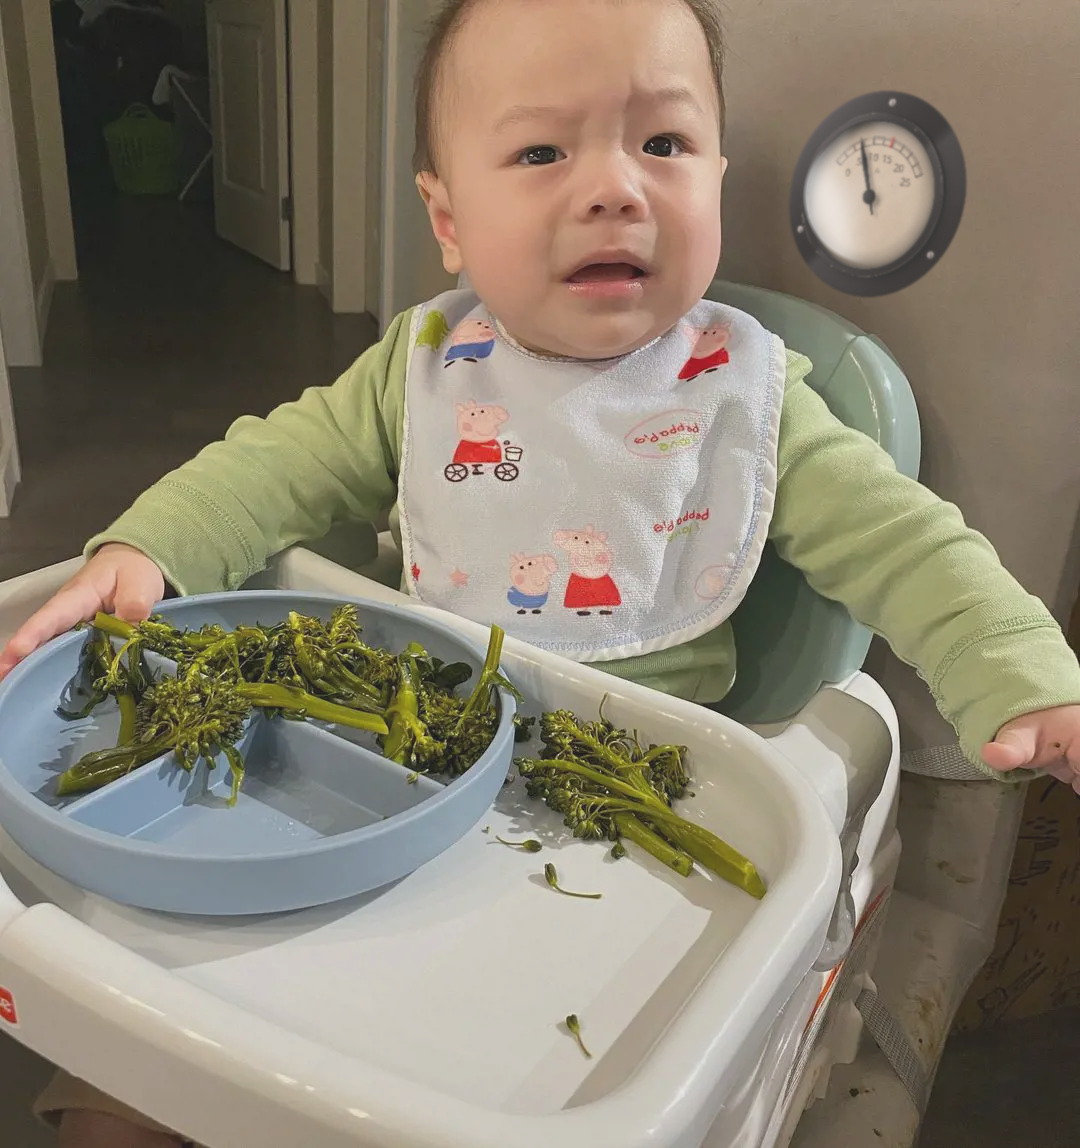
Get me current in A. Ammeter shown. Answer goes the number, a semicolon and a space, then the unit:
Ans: 7.5; A
